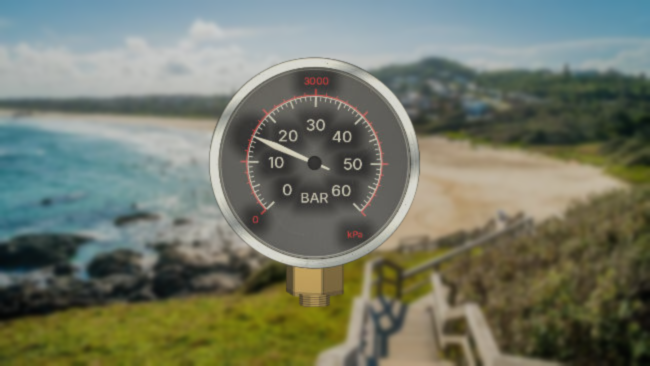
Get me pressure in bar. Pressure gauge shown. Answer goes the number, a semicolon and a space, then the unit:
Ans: 15; bar
